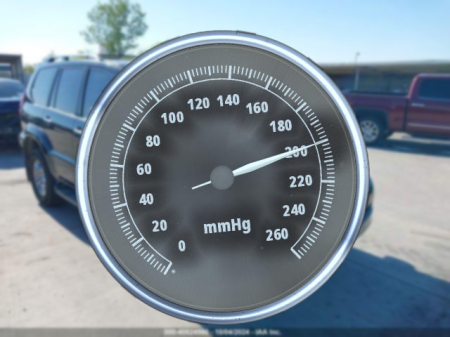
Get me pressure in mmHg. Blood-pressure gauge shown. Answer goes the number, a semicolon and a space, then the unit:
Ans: 200; mmHg
